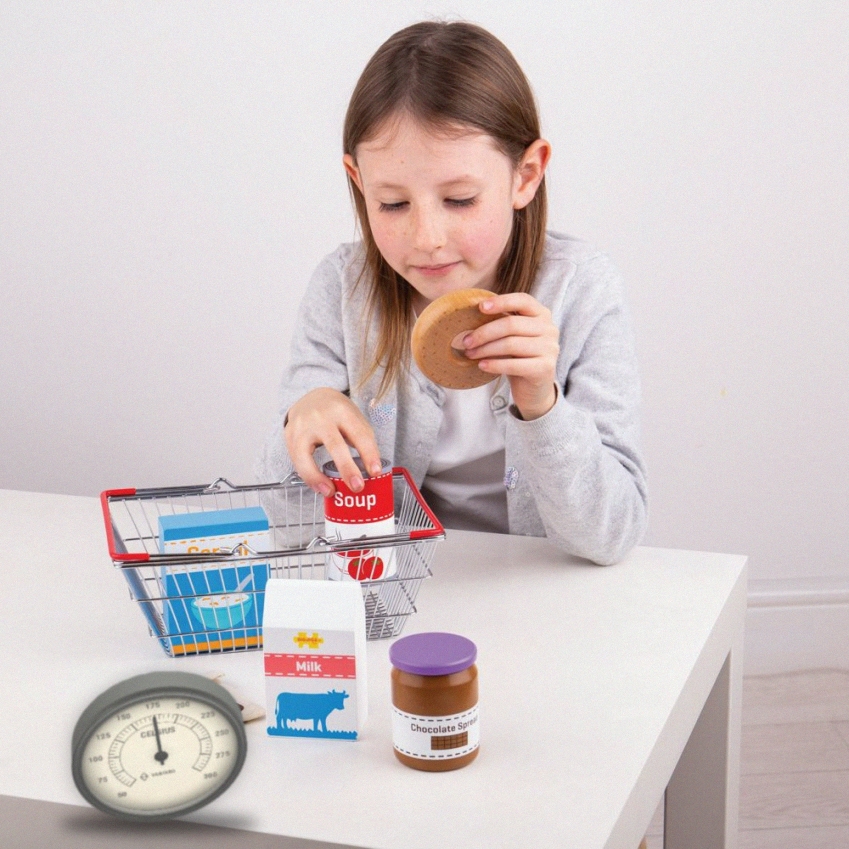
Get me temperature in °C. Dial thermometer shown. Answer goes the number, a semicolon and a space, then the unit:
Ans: 175; °C
